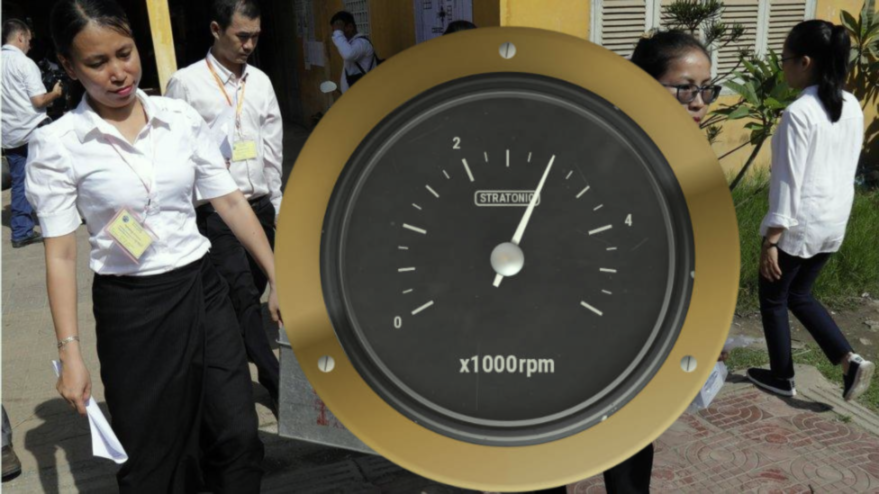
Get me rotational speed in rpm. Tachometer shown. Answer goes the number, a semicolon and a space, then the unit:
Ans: 3000; rpm
